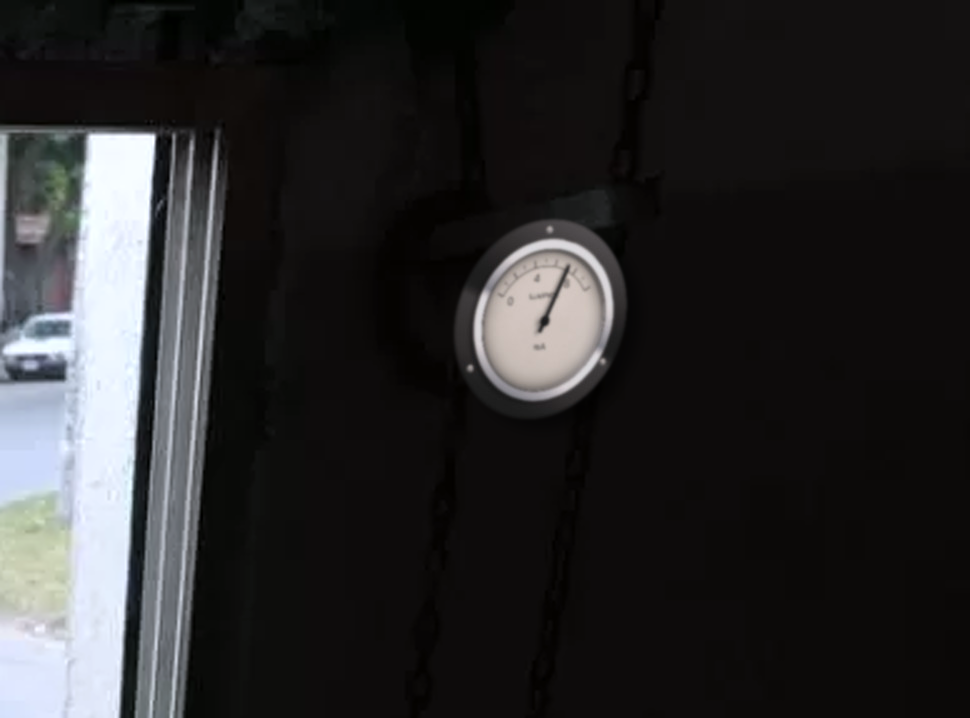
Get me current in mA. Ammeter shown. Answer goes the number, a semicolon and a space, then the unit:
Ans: 7; mA
